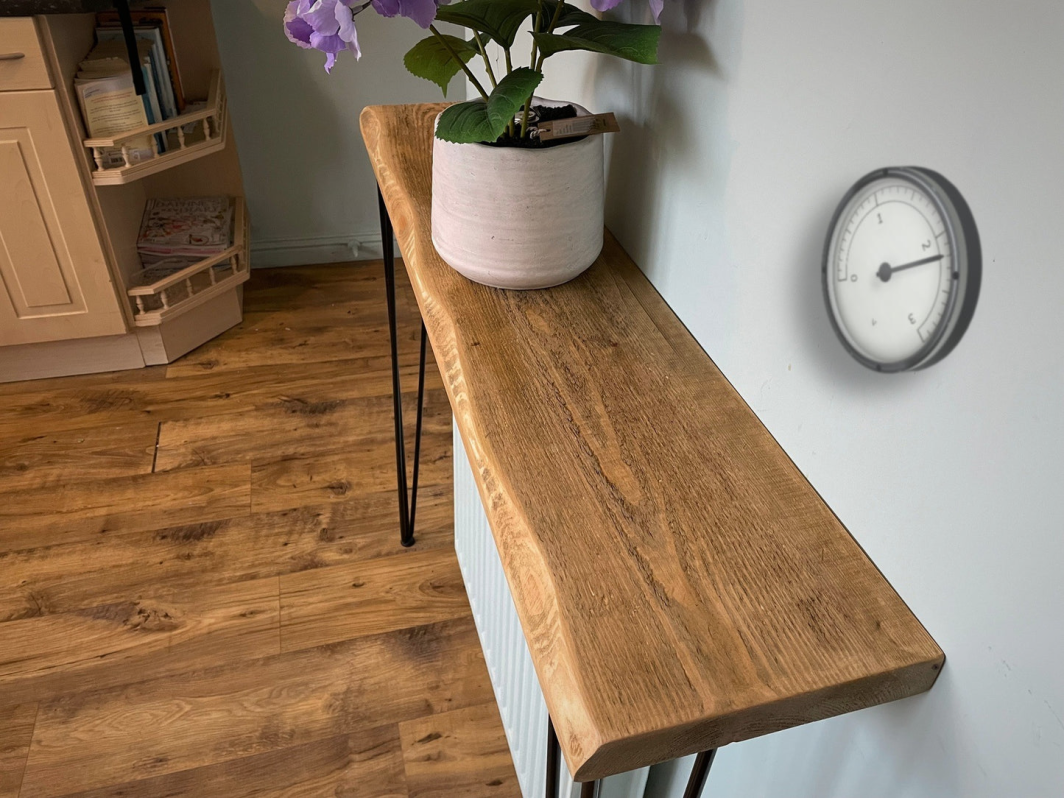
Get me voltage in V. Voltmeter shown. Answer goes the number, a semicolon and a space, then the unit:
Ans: 2.2; V
